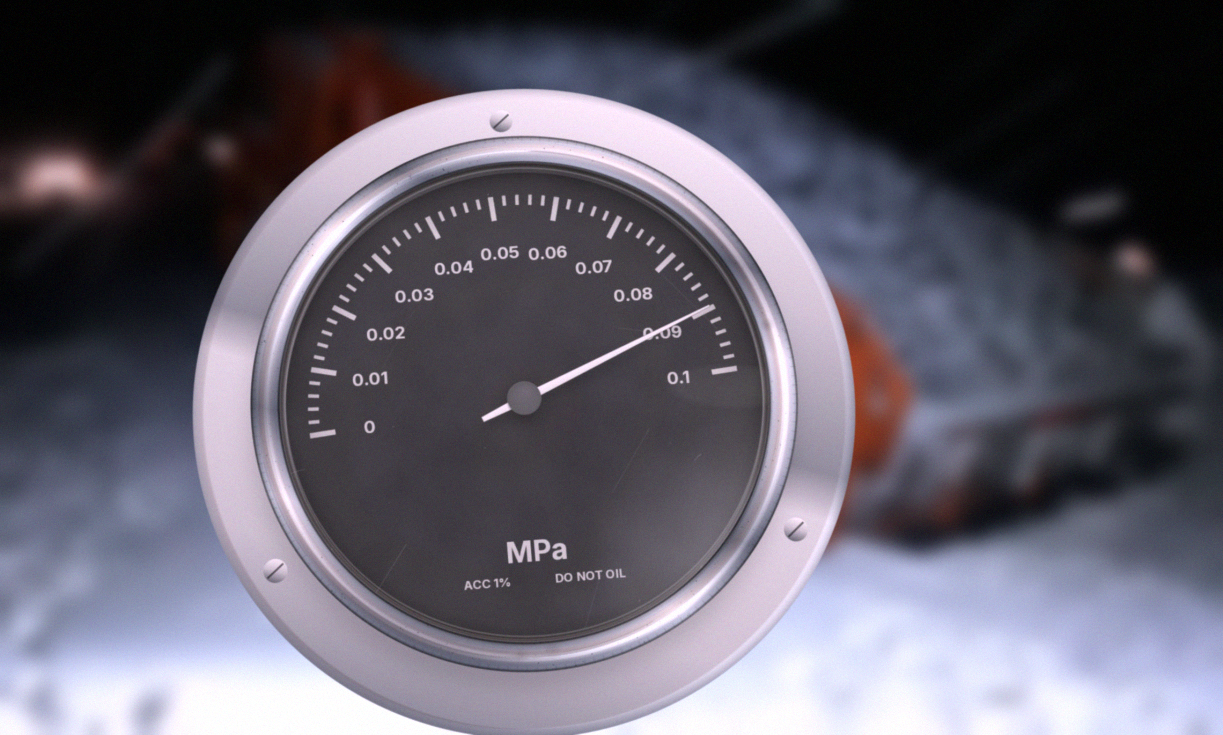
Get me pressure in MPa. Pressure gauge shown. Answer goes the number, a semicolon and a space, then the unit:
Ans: 0.09; MPa
